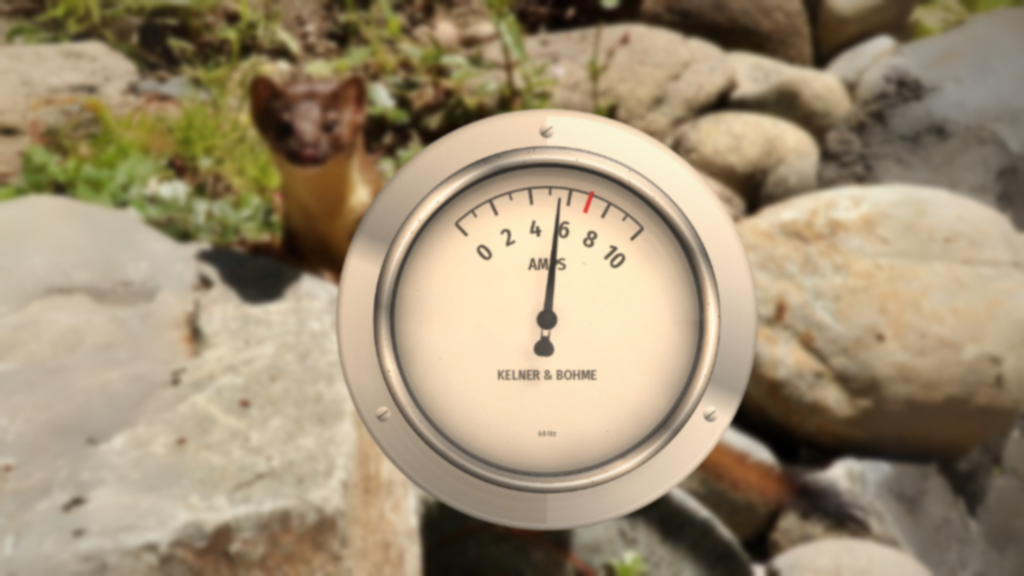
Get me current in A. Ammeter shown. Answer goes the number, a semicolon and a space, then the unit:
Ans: 5.5; A
